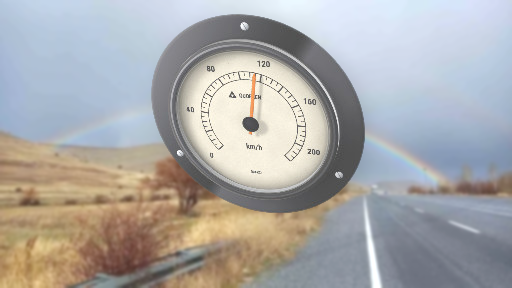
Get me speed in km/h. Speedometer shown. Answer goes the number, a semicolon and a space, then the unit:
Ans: 115; km/h
